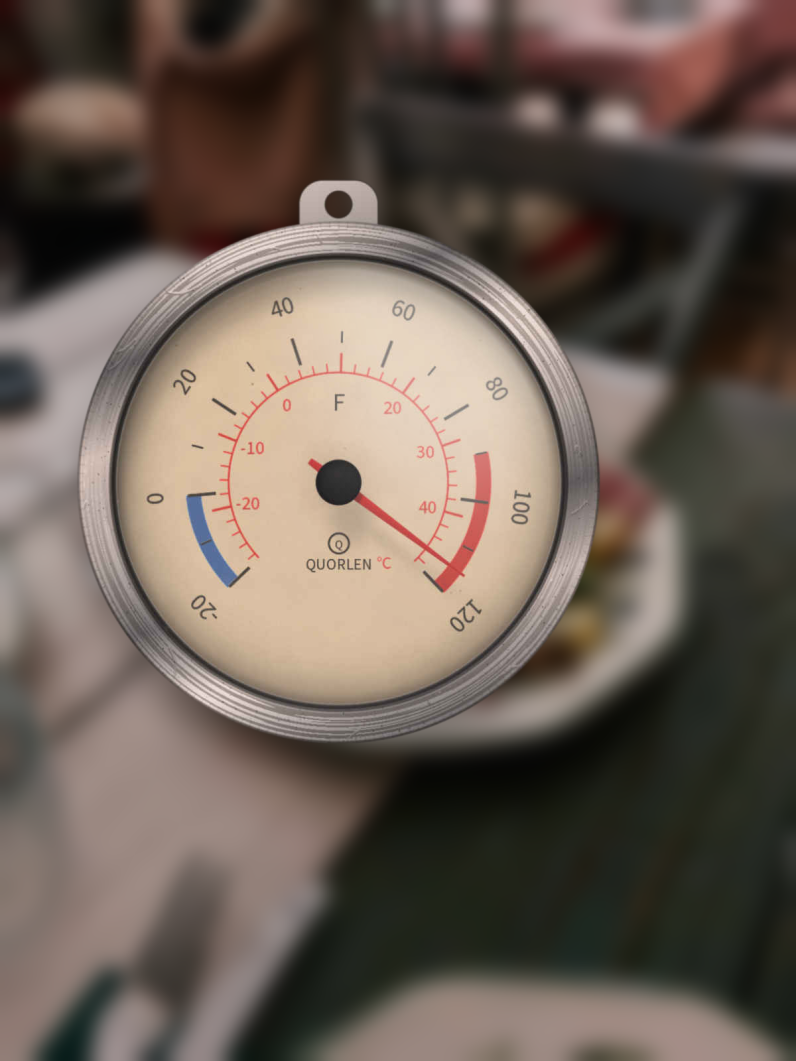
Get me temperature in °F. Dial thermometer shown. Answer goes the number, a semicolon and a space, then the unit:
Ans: 115; °F
